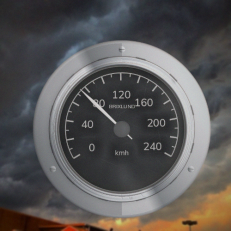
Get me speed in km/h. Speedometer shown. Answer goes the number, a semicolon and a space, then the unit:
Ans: 75; km/h
